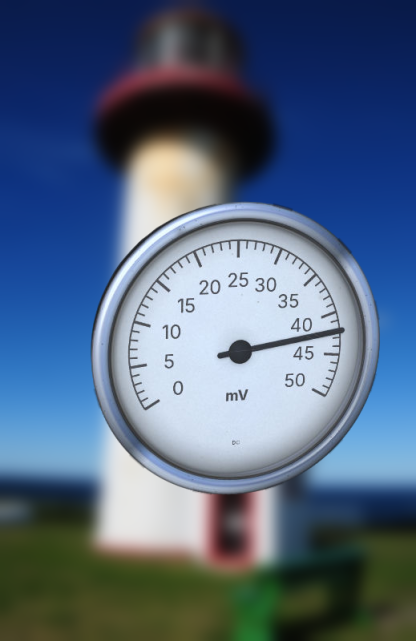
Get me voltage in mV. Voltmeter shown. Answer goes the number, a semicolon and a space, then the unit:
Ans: 42; mV
